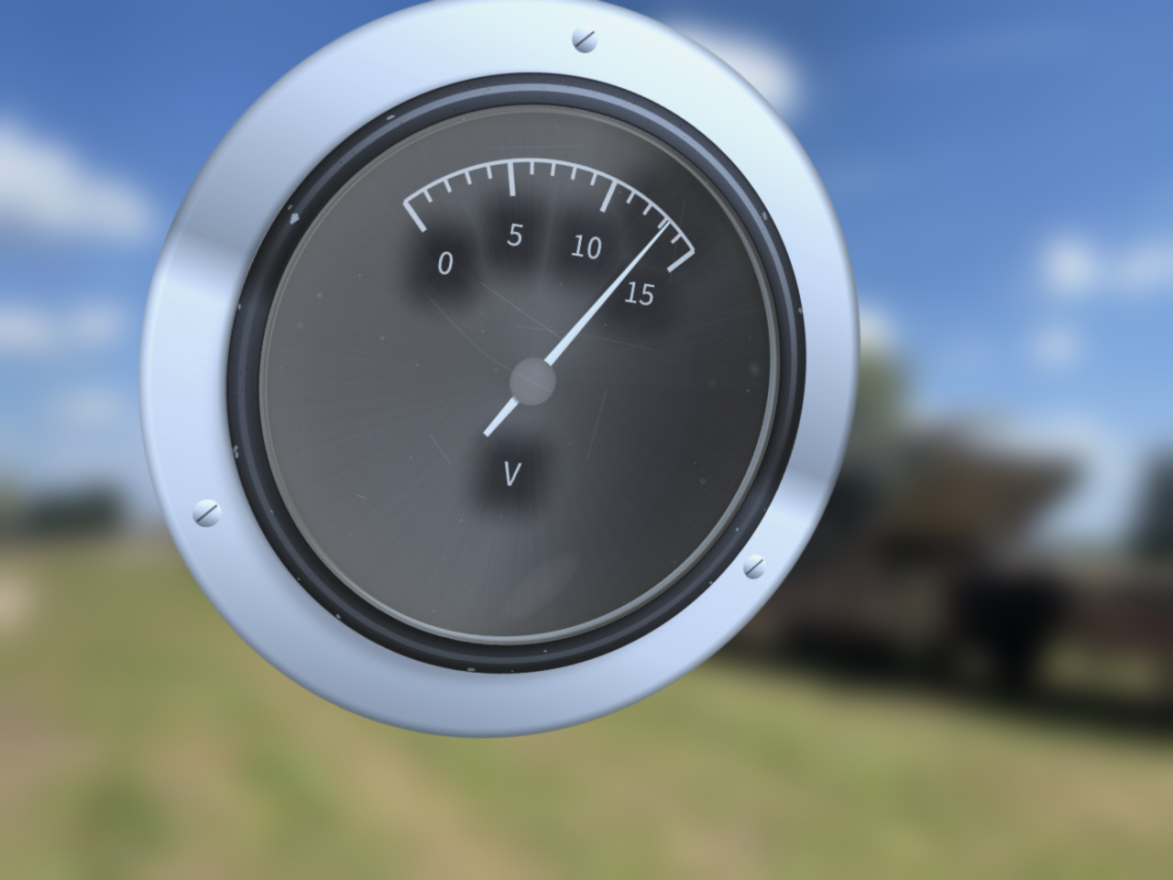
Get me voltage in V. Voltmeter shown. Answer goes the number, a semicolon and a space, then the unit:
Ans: 13; V
